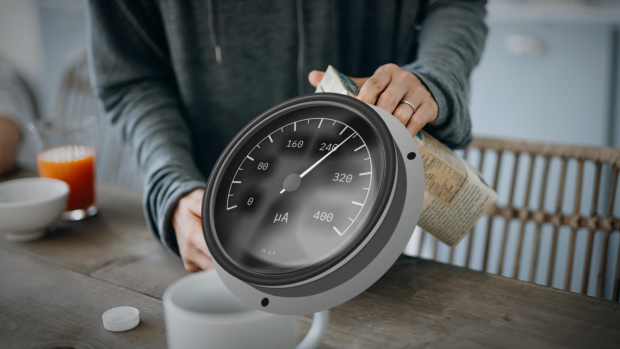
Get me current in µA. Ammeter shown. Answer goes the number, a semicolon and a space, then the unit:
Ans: 260; µA
